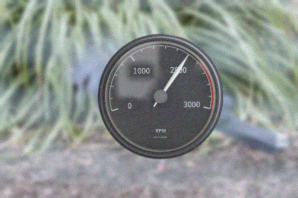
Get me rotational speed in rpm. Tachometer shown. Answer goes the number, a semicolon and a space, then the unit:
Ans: 2000; rpm
